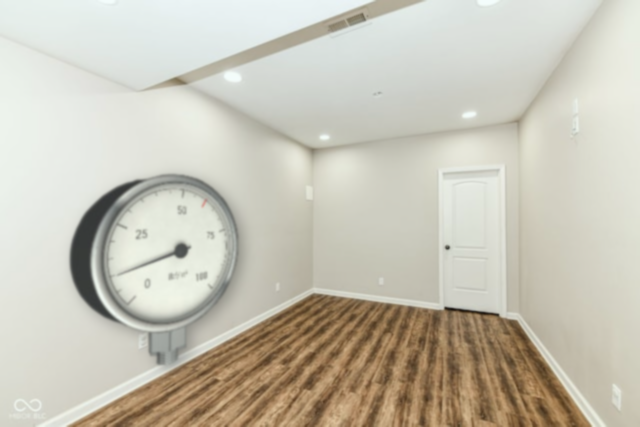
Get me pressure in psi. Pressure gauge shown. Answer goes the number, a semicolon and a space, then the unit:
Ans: 10; psi
